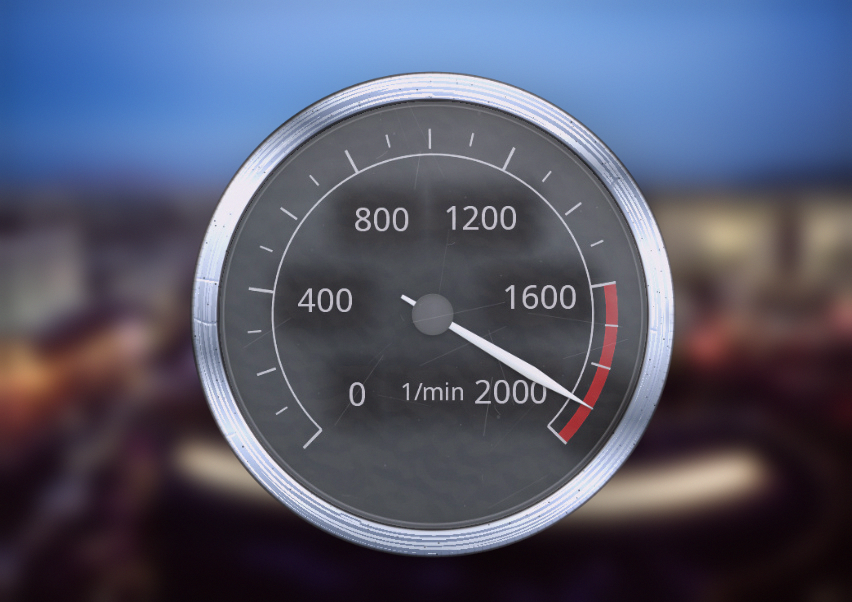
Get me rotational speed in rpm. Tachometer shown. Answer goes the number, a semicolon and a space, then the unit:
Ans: 1900; rpm
